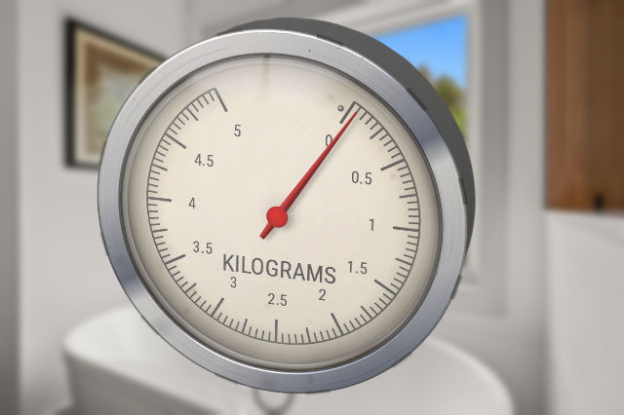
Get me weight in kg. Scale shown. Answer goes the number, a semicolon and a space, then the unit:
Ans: 0.05; kg
